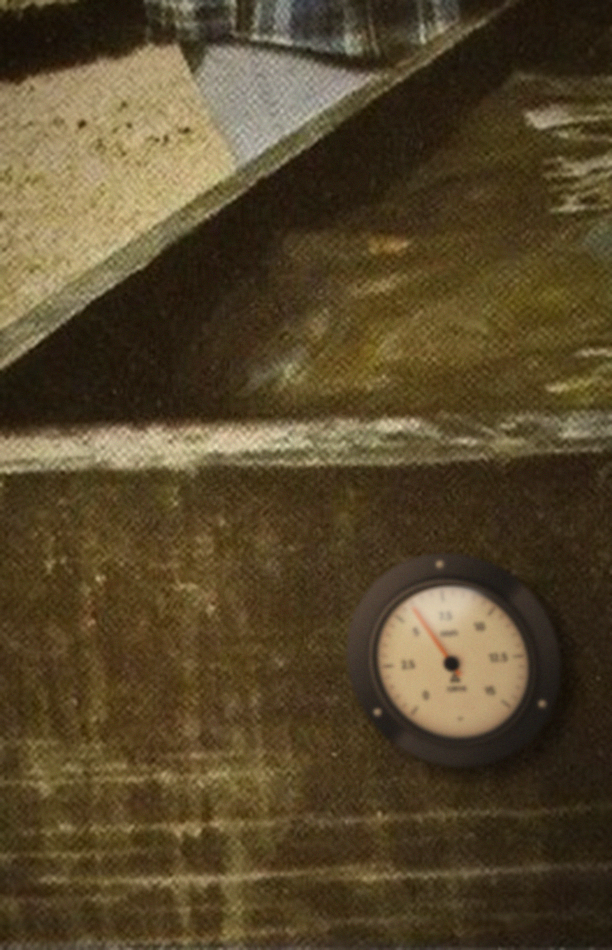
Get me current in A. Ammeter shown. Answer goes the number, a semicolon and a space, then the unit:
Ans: 6; A
